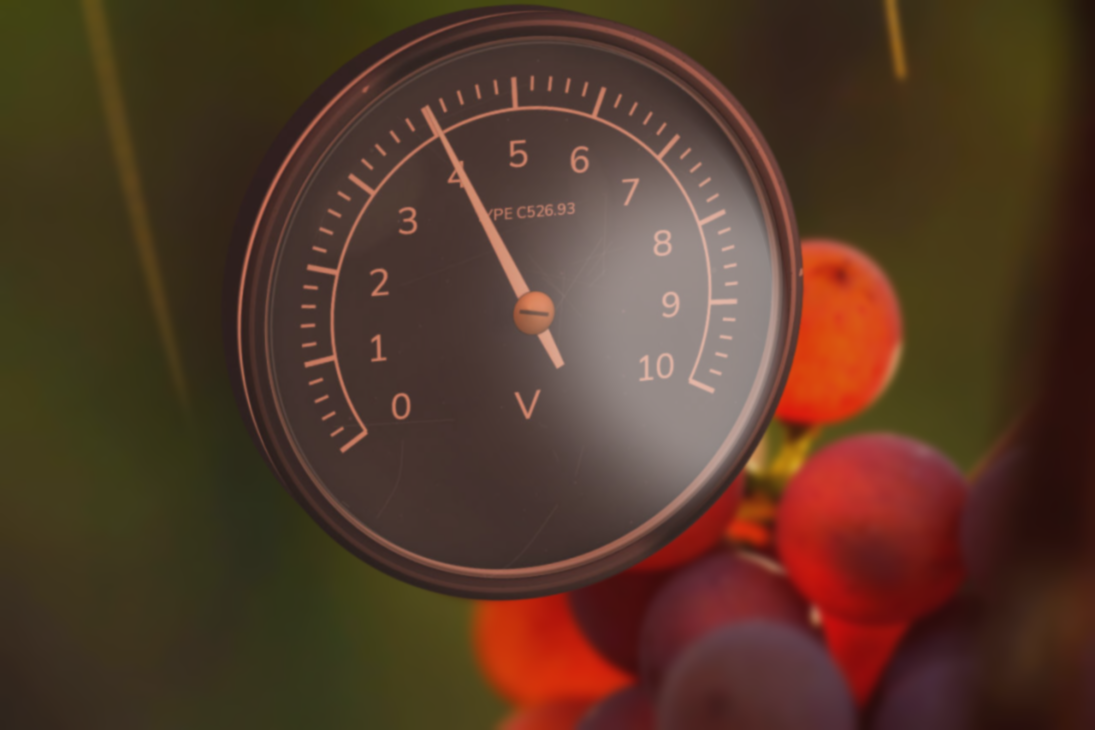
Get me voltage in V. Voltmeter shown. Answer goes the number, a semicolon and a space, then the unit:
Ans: 4; V
